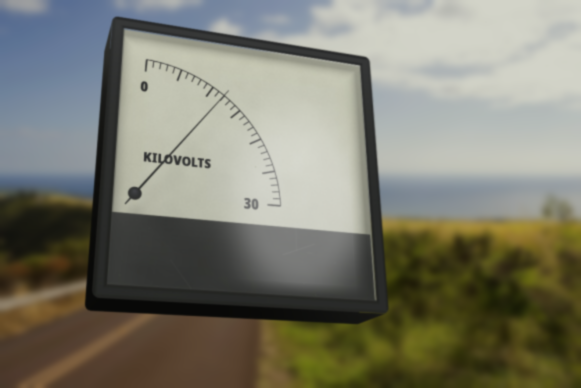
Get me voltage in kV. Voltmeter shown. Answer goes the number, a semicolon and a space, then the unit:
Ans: 12; kV
